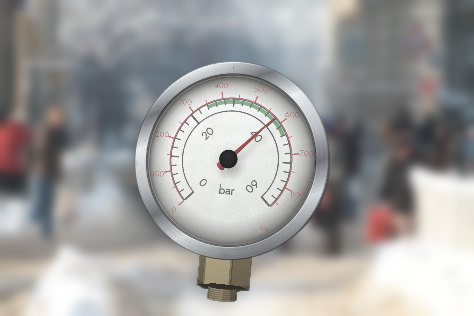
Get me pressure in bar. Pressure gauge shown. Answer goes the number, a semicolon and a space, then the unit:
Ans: 40; bar
